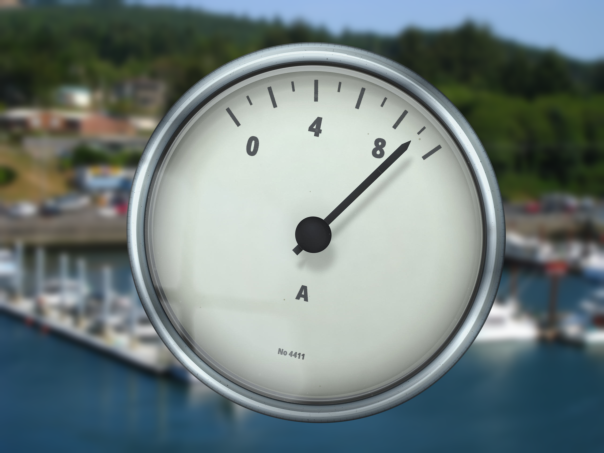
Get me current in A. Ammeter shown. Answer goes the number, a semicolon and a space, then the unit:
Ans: 9; A
